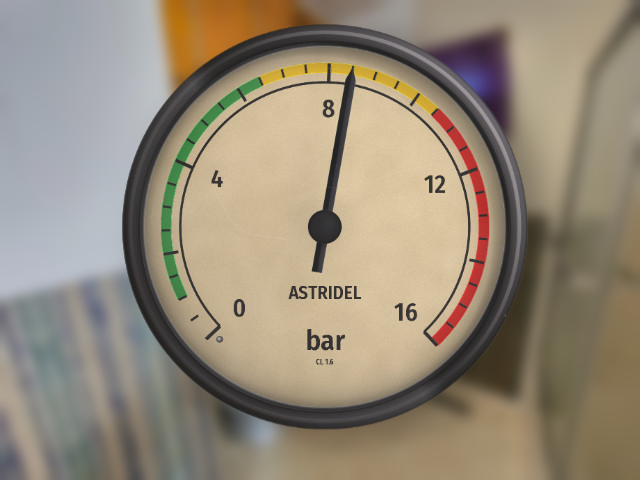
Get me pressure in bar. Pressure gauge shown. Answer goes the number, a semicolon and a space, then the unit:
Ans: 8.5; bar
